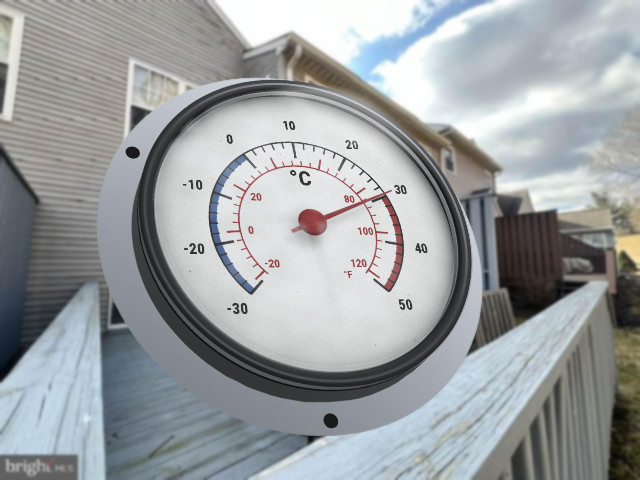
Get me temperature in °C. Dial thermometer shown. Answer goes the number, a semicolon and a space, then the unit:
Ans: 30; °C
